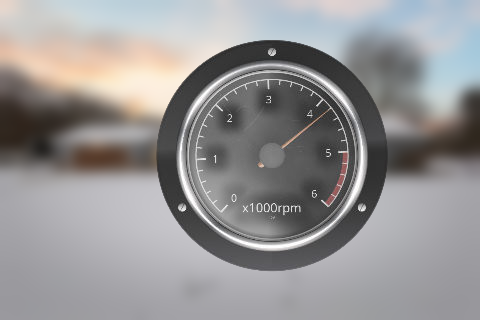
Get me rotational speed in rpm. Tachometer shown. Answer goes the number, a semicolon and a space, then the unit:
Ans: 4200; rpm
